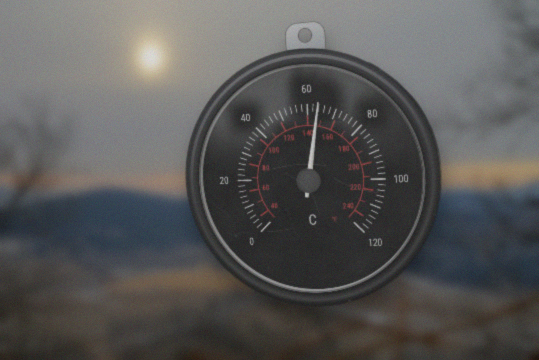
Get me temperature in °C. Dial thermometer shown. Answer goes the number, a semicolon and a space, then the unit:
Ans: 64; °C
